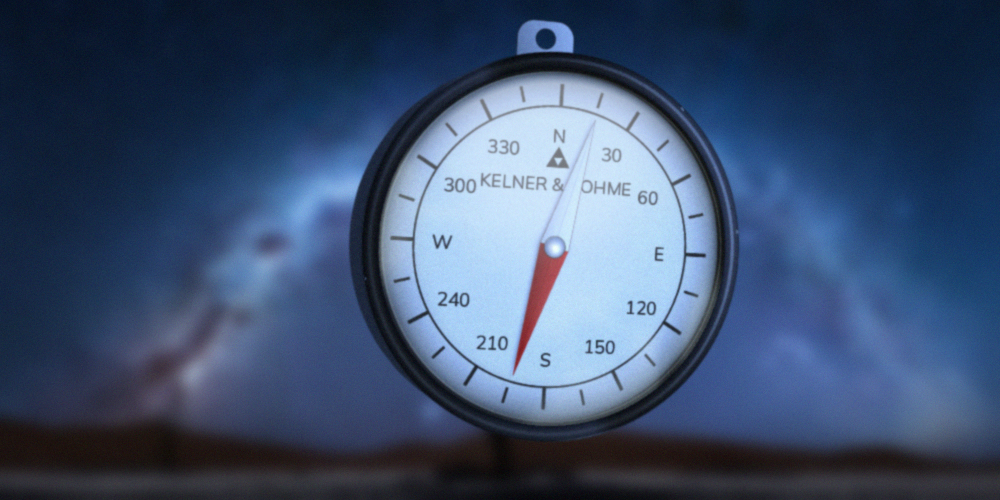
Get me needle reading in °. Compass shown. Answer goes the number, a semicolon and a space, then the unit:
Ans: 195; °
